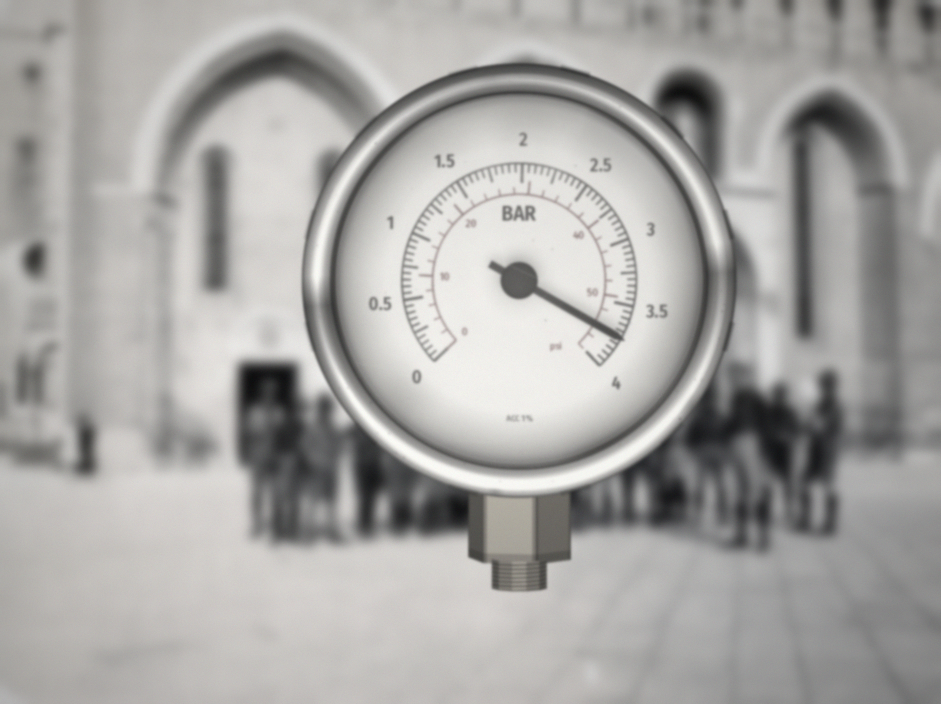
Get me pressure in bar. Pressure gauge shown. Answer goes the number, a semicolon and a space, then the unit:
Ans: 3.75; bar
